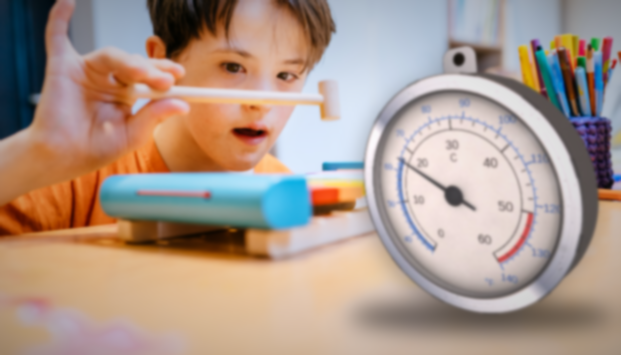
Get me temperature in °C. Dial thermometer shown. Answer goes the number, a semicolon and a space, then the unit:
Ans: 18; °C
